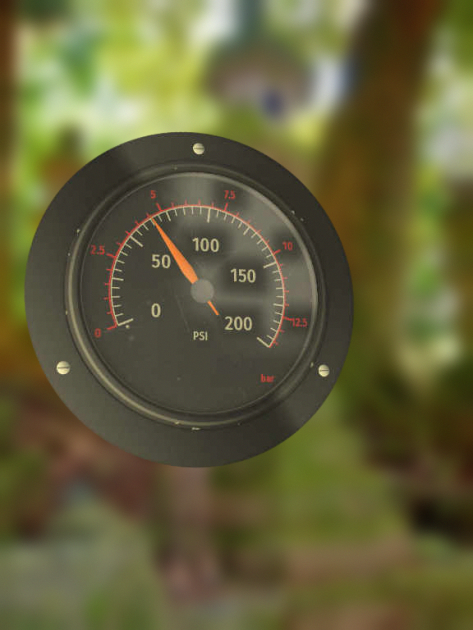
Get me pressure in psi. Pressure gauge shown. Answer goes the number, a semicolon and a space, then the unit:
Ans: 65; psi
